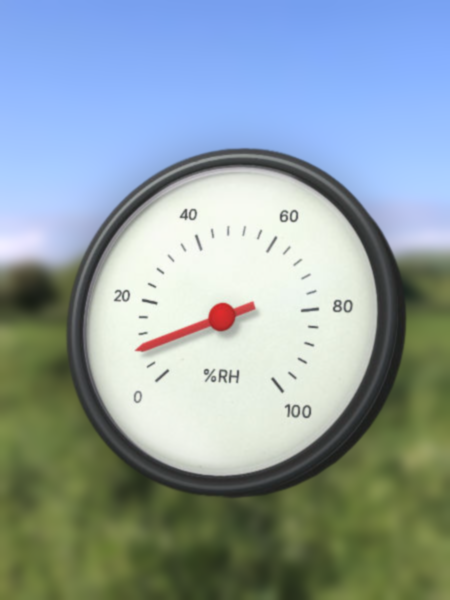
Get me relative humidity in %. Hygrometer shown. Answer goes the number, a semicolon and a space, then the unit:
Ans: 8; %
